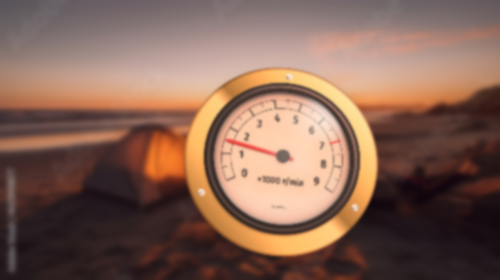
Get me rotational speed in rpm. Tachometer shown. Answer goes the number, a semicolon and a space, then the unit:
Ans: 1500; rpm
